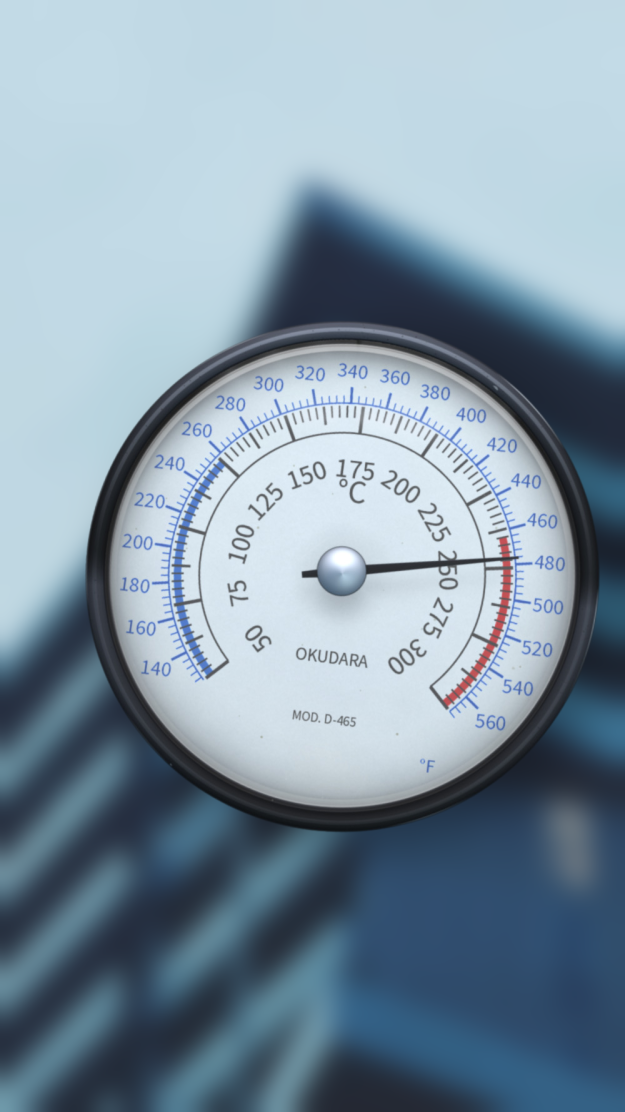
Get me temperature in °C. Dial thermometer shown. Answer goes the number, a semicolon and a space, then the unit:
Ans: 247.5; °C
